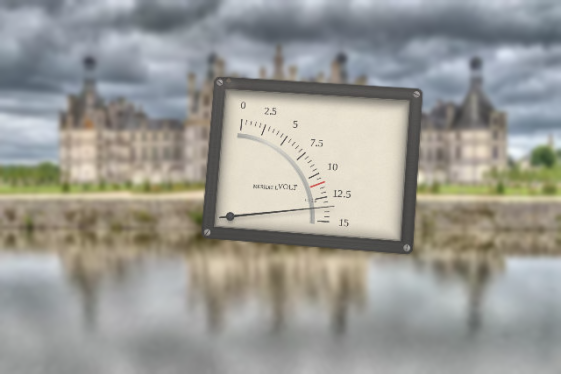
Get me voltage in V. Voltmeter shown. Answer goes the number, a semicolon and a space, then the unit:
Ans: 13.5; V
